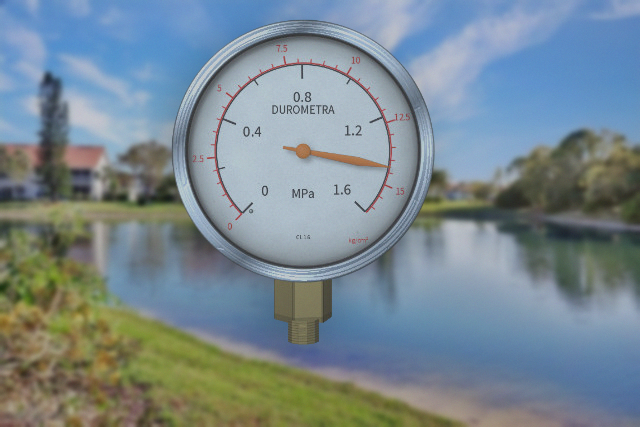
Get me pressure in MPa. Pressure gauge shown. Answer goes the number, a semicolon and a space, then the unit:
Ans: 1.4; MPa
